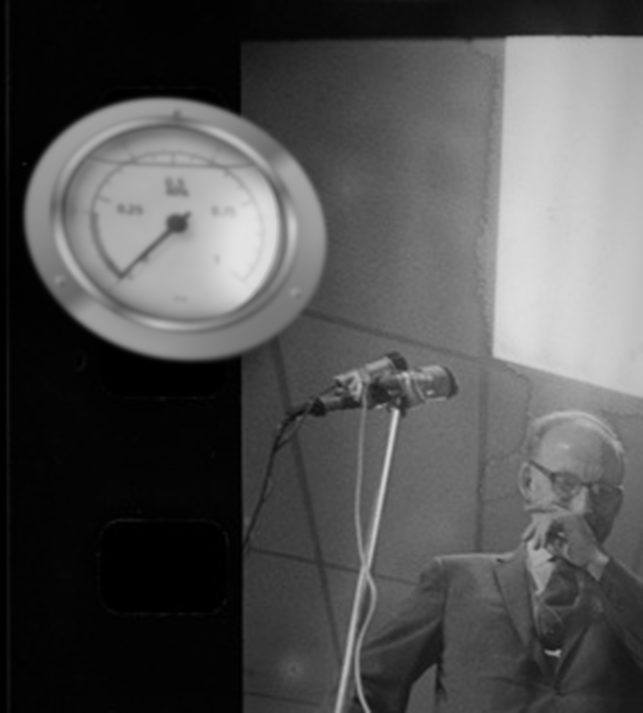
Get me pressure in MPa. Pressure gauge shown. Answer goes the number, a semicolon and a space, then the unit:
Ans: 0; MPa
